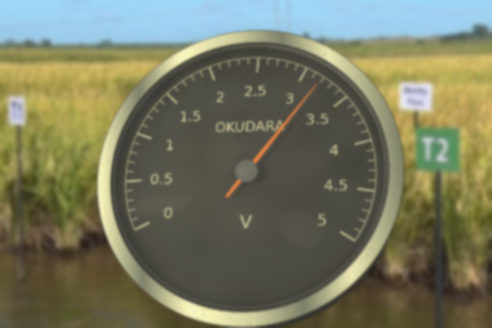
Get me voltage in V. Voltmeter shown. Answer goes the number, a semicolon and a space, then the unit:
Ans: 3.2; V
